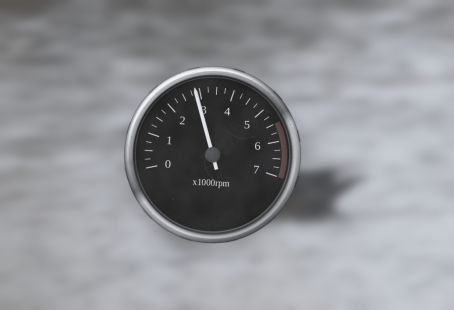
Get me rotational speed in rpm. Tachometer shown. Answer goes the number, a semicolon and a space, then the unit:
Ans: 2875; rpm
